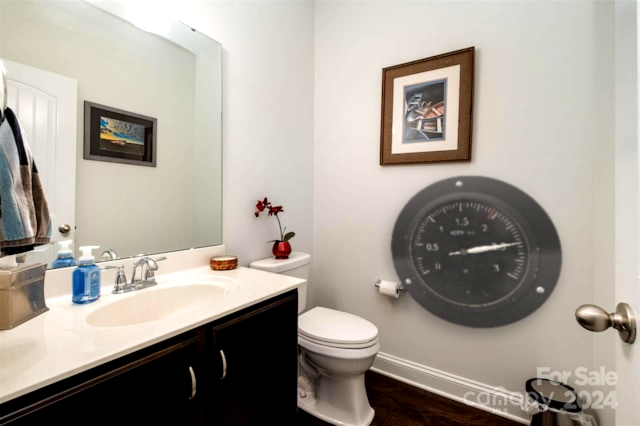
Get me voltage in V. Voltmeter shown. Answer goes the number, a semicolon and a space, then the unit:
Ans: 2.5; V
